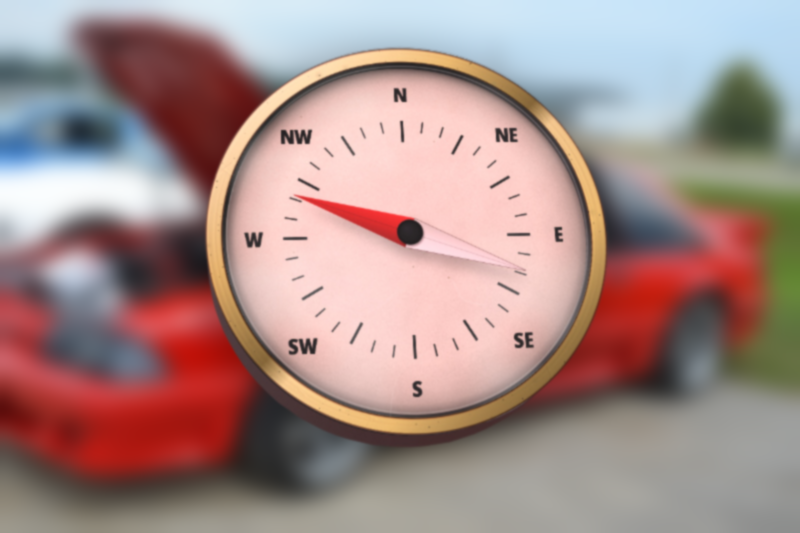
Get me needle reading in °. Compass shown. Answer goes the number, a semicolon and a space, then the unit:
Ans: 290; °
